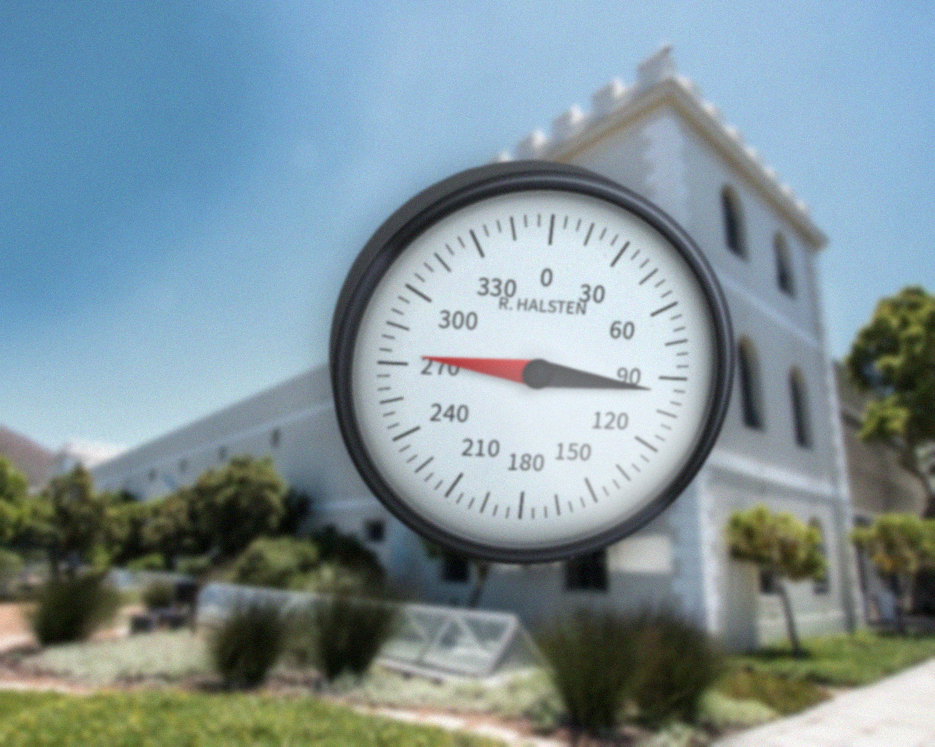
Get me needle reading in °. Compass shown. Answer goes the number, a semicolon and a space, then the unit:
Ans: 275; °
